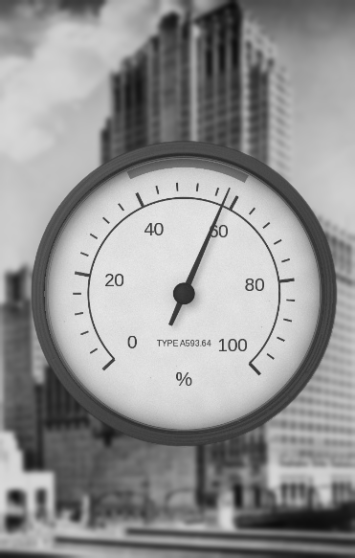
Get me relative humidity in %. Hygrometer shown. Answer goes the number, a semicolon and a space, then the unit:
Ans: 58; %
